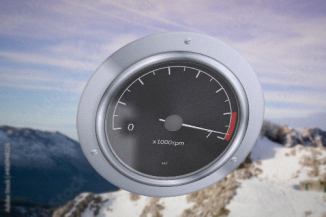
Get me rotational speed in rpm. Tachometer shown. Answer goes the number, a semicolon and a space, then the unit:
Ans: 6750; rpm
